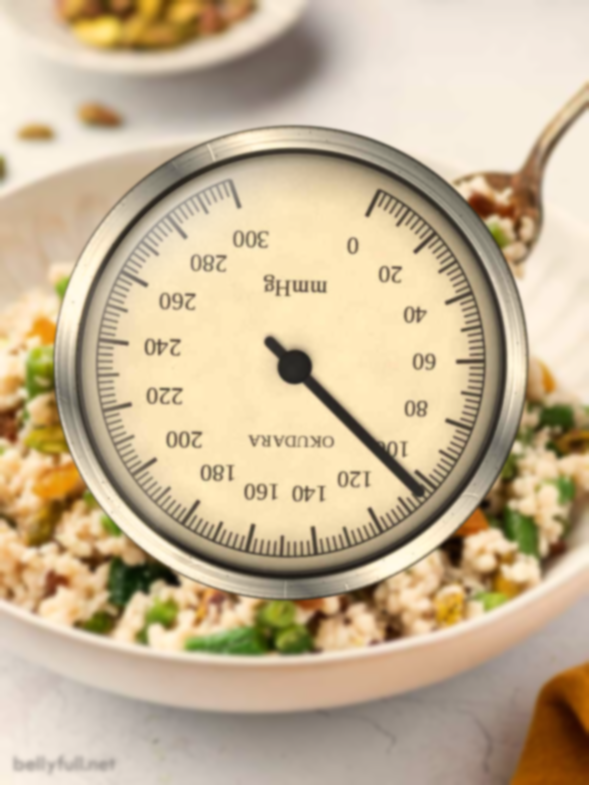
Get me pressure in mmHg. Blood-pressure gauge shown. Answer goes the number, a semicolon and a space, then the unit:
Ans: 104; mmHg
